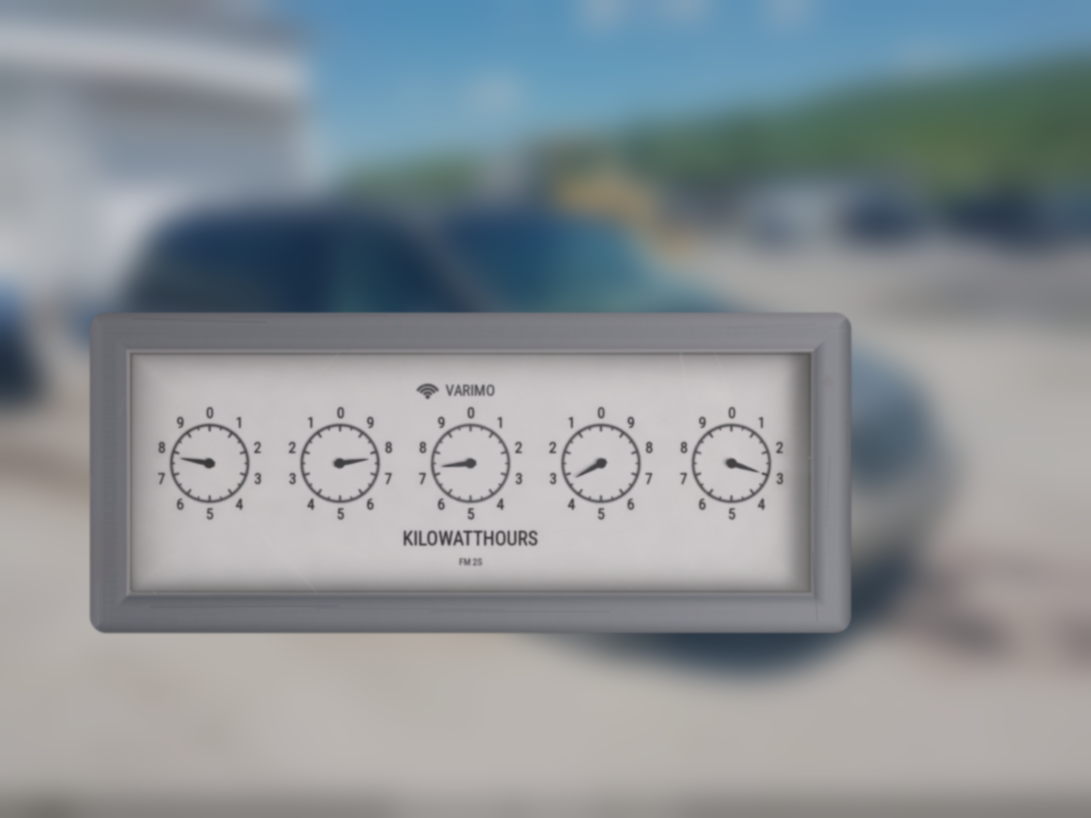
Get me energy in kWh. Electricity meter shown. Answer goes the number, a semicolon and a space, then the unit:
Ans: 77733; kWh
